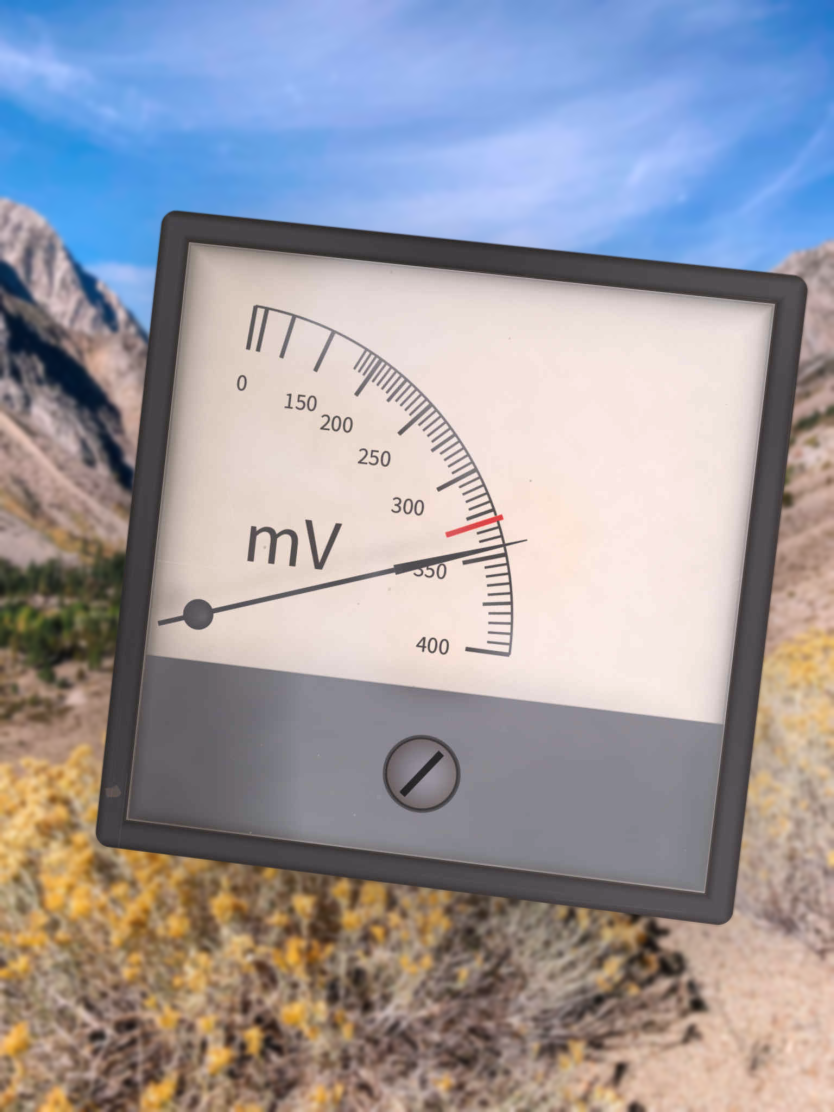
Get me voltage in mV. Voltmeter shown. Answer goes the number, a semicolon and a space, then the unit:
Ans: 345; mV
